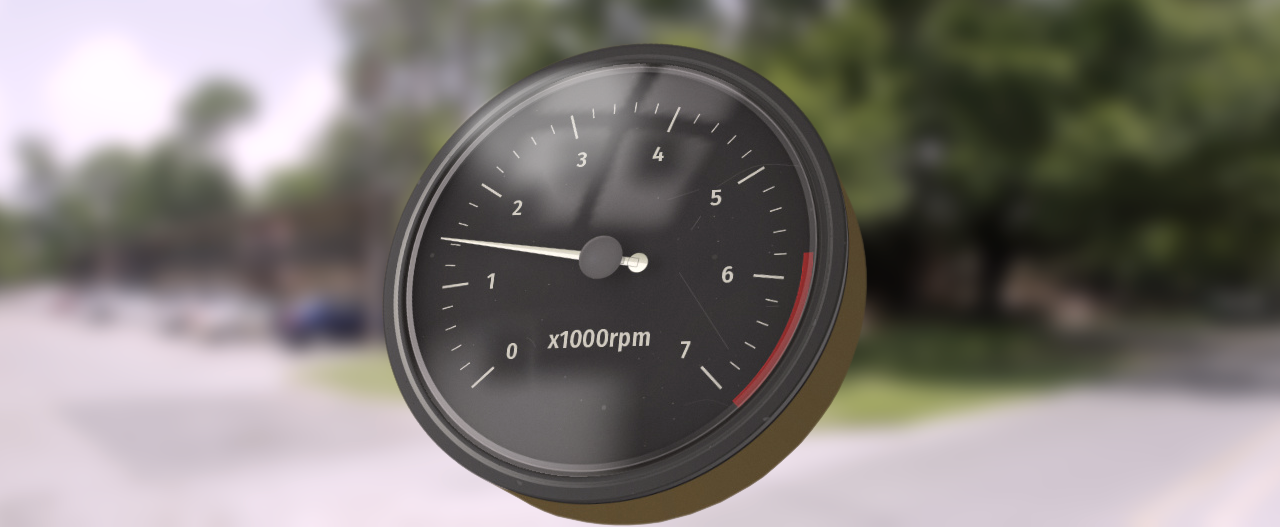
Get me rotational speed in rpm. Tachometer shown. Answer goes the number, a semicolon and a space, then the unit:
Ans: 1400; rpm
